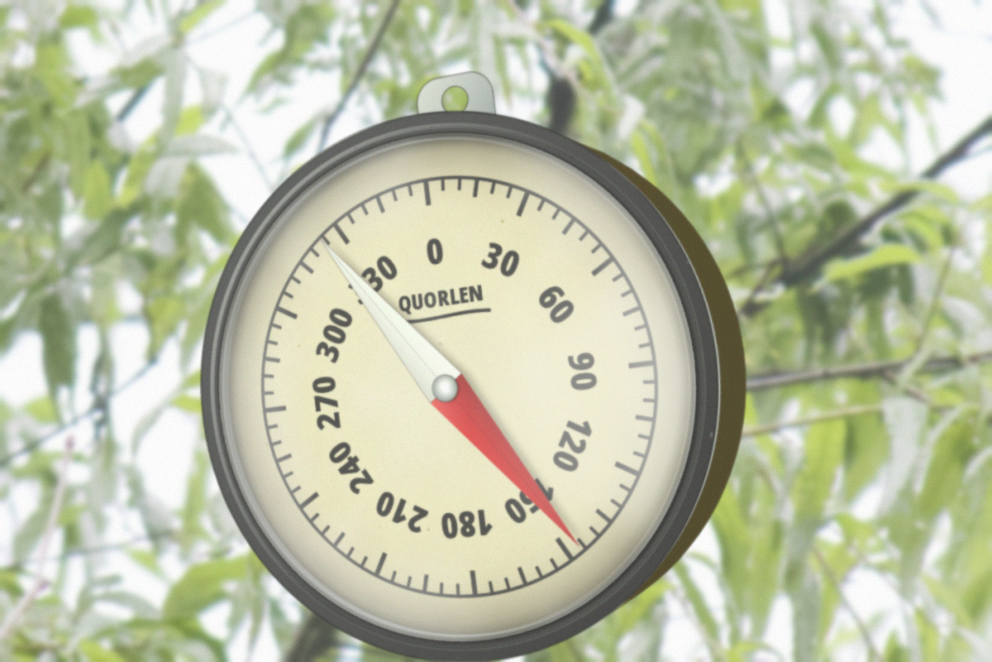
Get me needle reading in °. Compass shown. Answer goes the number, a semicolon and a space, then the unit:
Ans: 145; °
